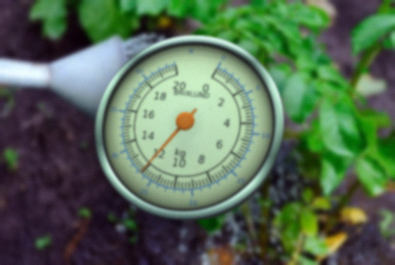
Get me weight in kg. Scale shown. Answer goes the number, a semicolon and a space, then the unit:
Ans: 12; kg
